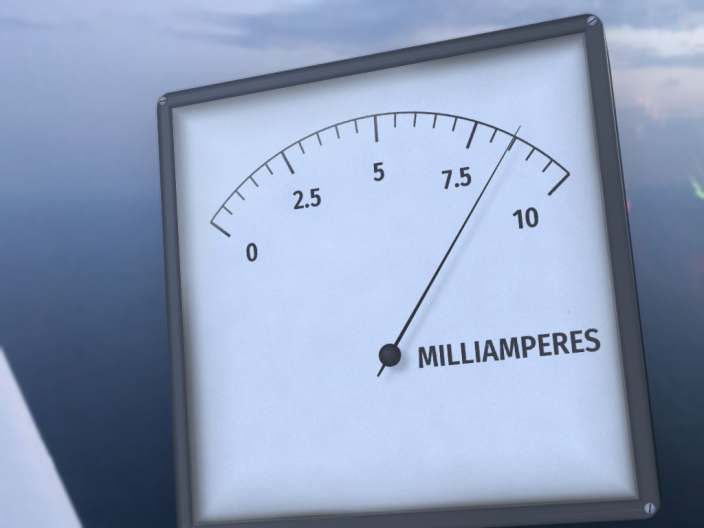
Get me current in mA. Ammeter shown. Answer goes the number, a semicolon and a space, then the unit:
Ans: 8.5; mA
